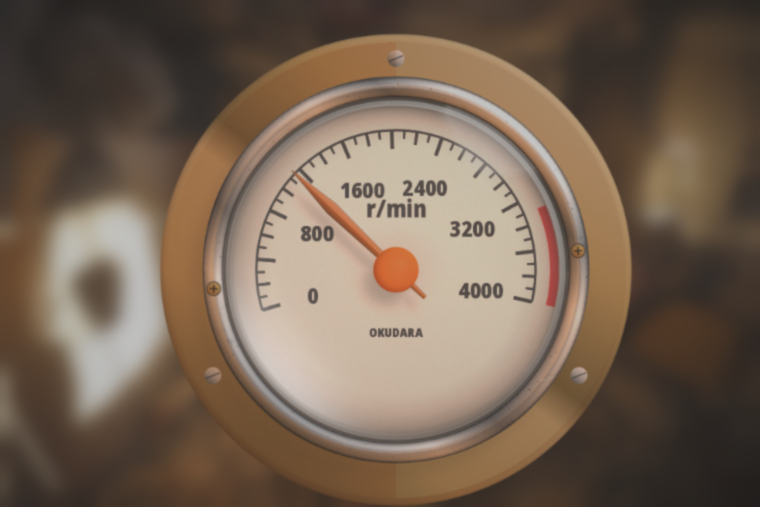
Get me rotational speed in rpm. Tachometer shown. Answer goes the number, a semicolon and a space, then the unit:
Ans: 1150; rpm
